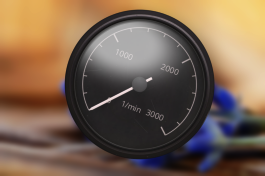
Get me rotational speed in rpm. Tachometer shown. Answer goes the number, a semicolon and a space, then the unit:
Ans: 0; rpm
